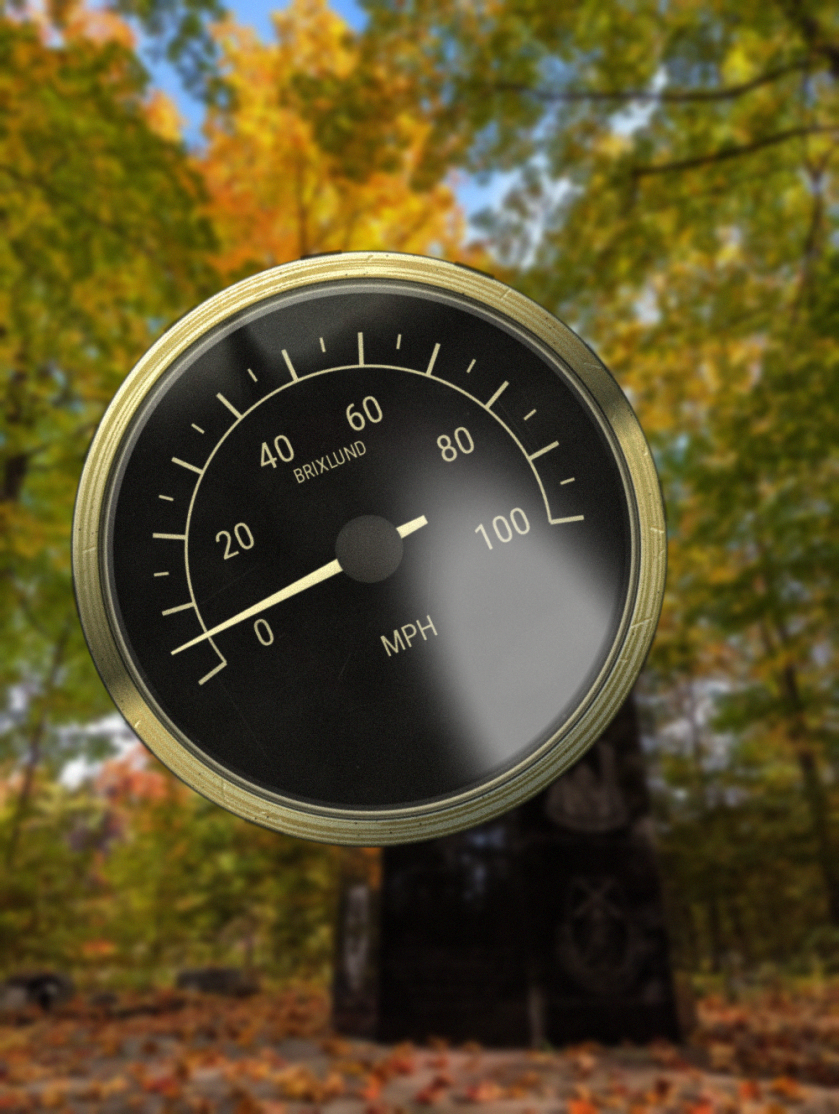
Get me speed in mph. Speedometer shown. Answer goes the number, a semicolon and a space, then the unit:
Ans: 5; mph
